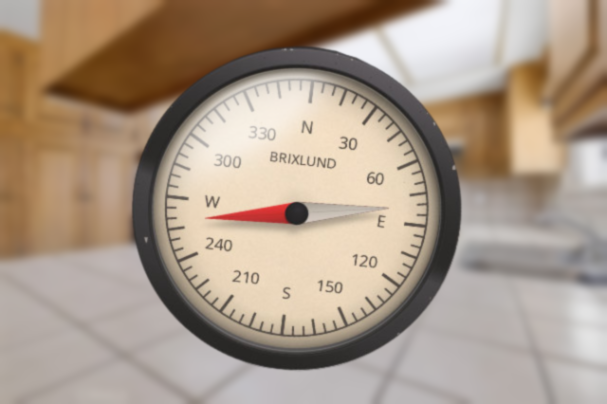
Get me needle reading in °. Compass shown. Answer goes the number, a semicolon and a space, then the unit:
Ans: 260; °
